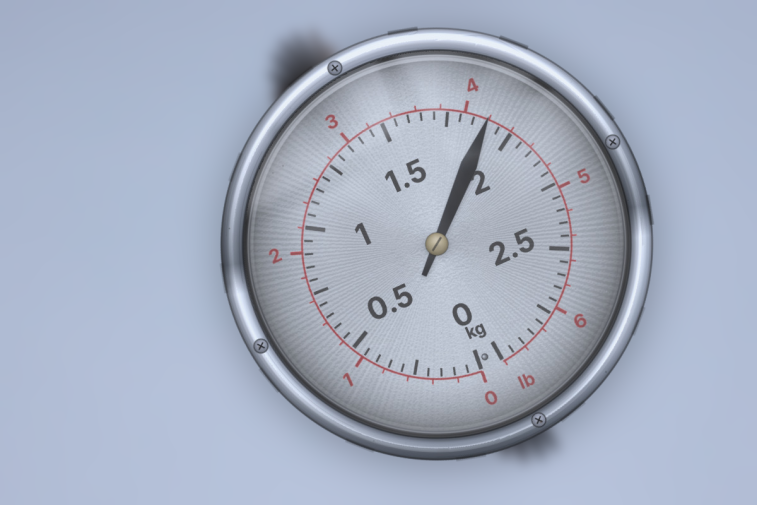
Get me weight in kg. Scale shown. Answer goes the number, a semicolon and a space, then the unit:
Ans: 1.9; kg
